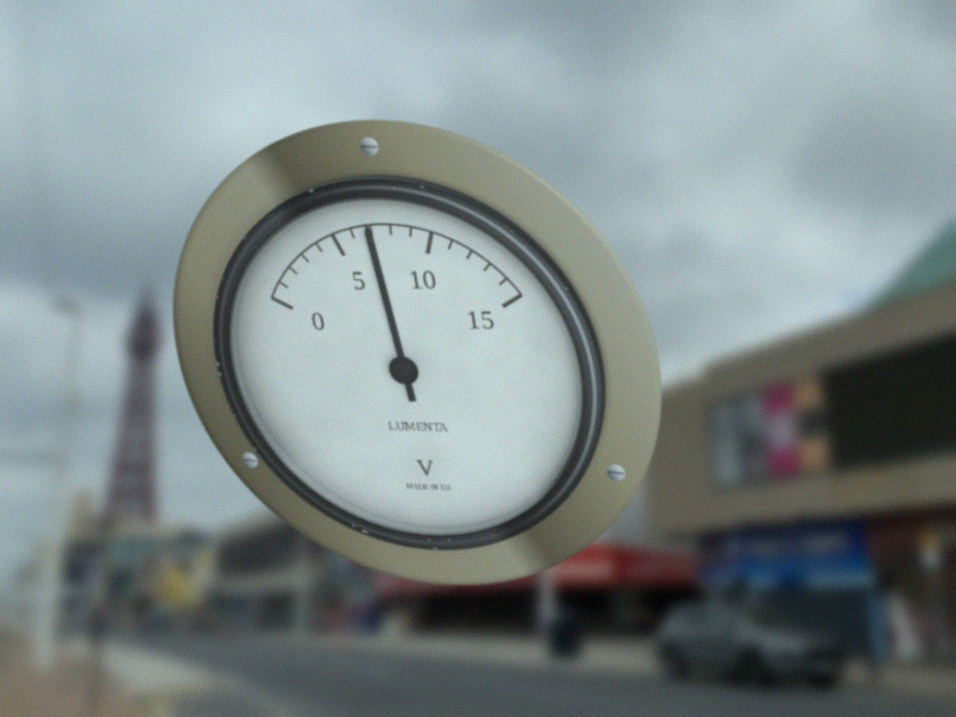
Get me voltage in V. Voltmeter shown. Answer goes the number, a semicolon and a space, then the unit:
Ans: 7; V
